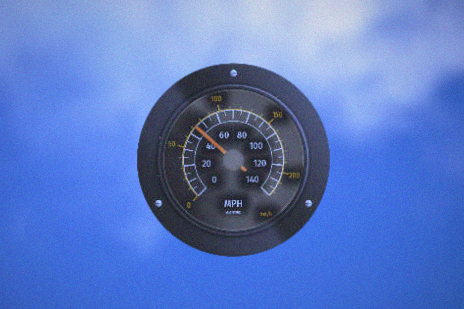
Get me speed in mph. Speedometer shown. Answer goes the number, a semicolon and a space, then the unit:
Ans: 45; mph
